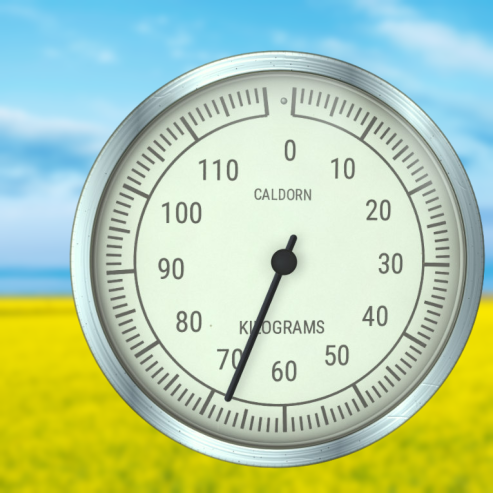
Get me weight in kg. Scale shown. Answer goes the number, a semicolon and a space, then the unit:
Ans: 68; kg
